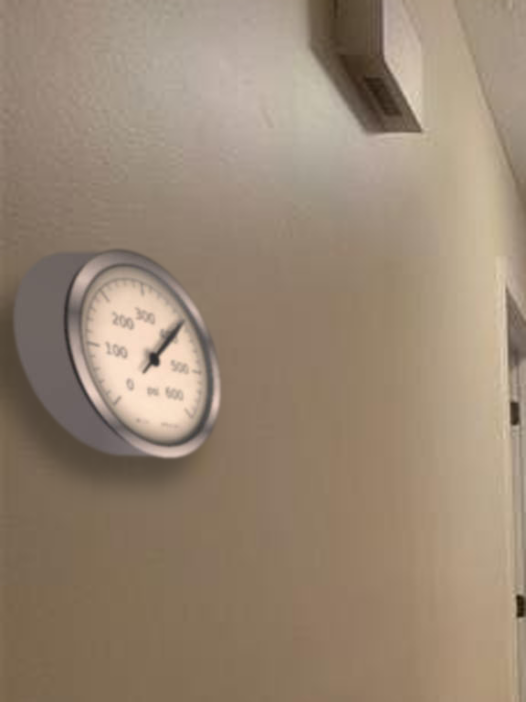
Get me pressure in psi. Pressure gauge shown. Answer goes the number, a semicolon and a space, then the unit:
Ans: 400; psi
